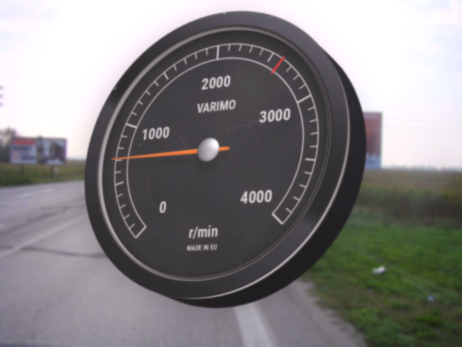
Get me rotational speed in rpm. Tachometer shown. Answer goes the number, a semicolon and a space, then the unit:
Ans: 700; rpm
